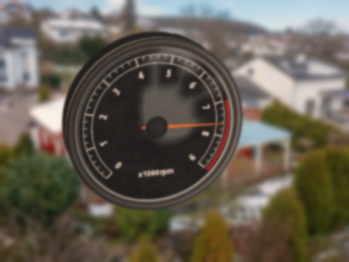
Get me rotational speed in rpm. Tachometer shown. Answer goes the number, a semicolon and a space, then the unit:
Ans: 7600; rpm
